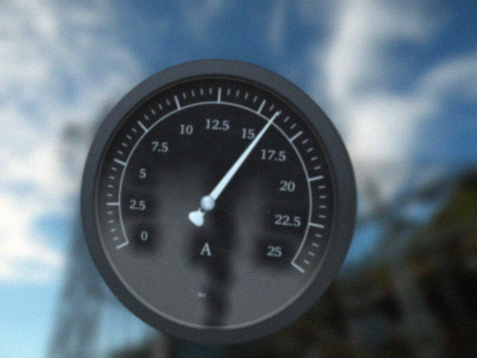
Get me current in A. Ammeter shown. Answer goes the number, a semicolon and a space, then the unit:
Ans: 16; A
